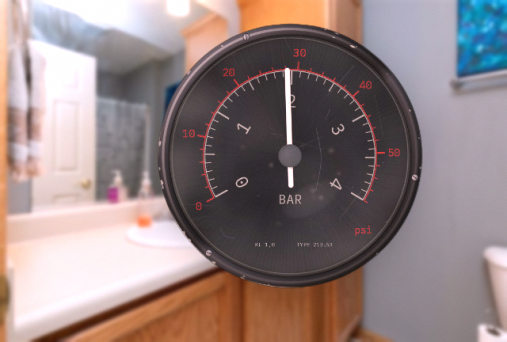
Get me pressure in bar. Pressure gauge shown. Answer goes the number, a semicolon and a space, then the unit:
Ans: 1.95; bar
